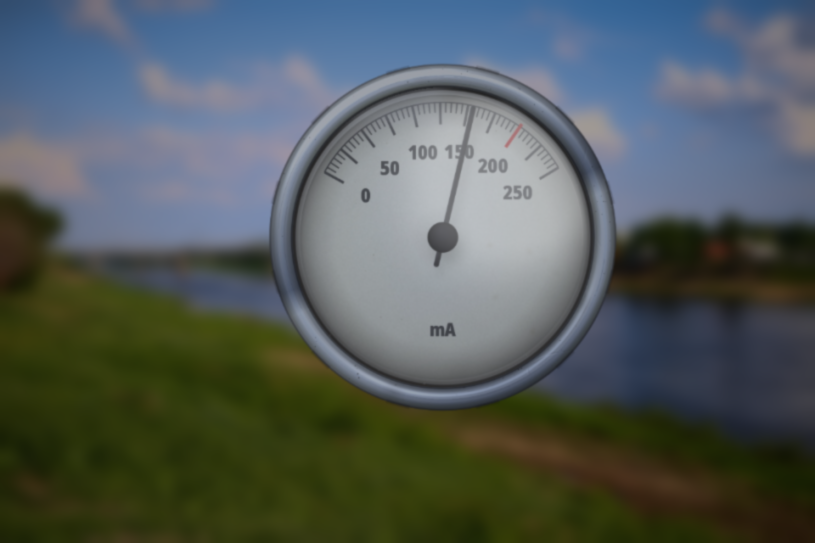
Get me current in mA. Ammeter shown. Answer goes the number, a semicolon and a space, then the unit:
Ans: 155; mA
